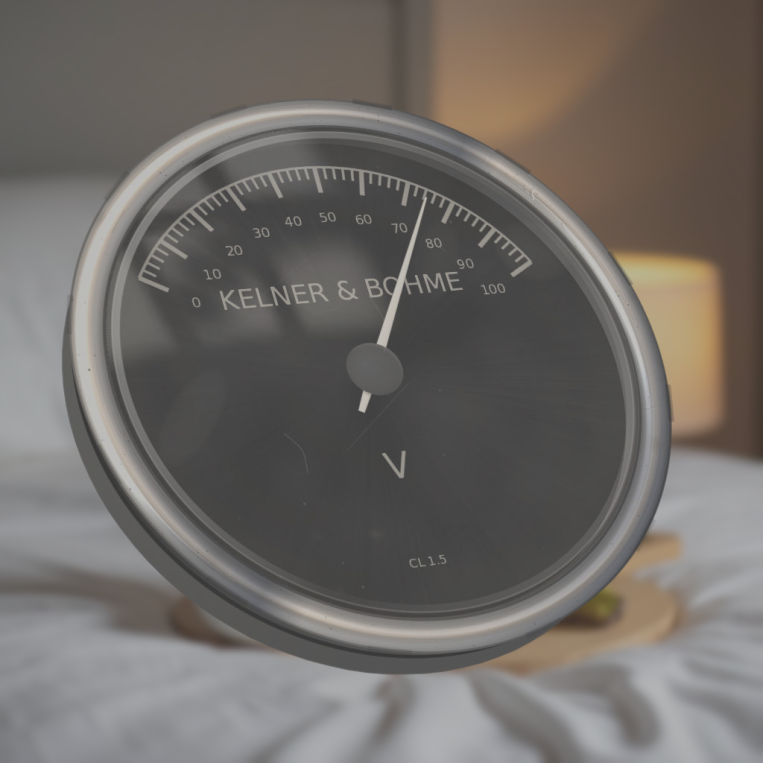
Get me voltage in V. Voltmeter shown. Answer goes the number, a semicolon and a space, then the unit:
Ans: 74; V
